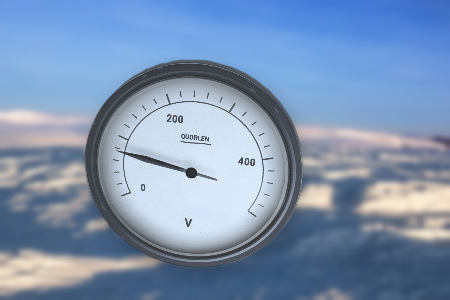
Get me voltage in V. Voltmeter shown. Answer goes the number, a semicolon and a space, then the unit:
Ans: 80; V
